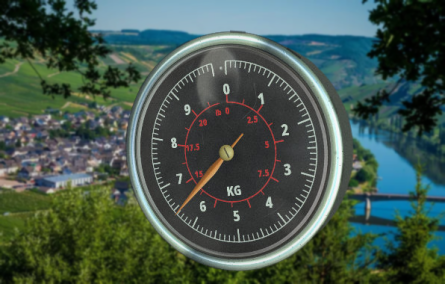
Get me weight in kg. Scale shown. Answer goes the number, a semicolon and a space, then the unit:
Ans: 6.4; kg
